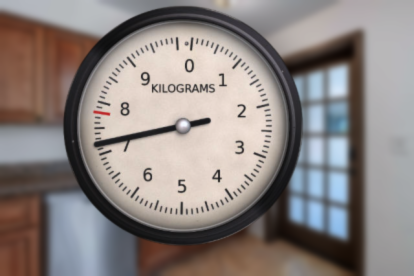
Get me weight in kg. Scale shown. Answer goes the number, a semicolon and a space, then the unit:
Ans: 7.2; kg
